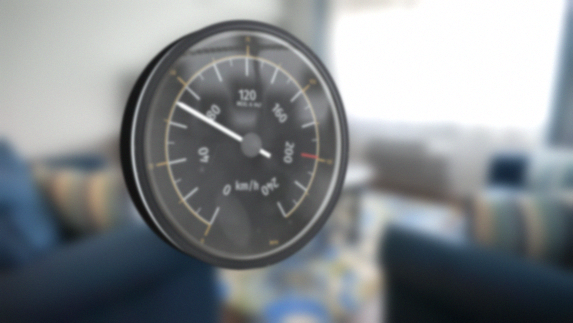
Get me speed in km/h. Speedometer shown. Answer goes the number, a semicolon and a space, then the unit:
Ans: 70; km/h
